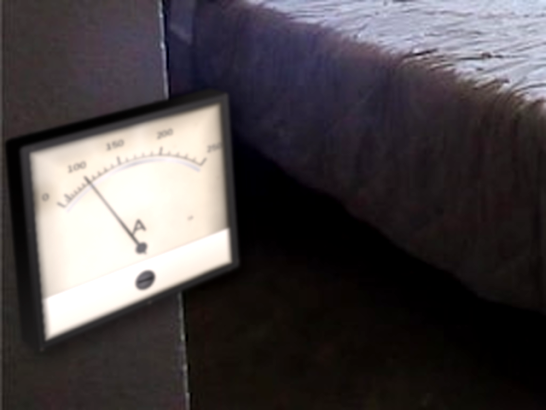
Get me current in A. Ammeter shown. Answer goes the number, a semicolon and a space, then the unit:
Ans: 100; A
